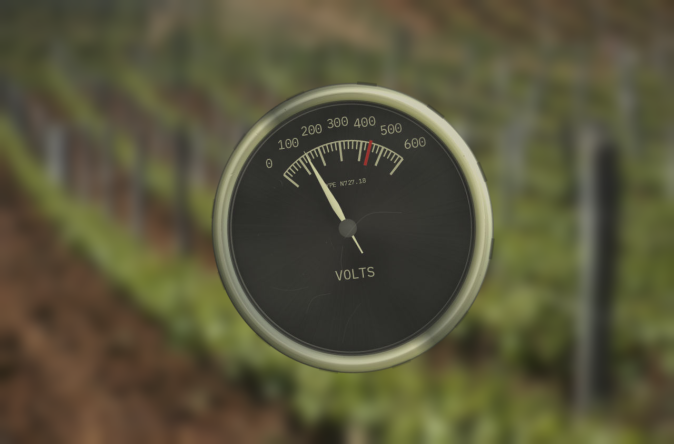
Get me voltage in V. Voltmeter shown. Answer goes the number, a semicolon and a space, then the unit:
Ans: 140; V
